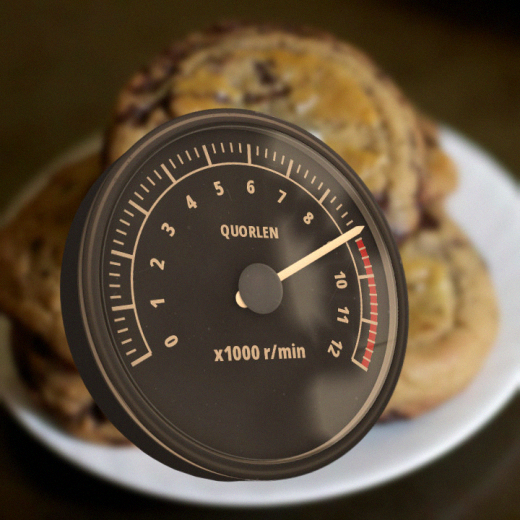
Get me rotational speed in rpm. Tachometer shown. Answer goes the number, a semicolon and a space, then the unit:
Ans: 9000; rpm
